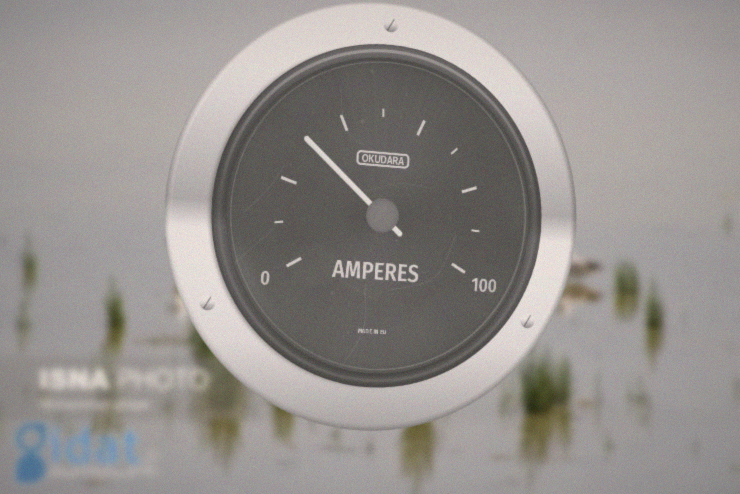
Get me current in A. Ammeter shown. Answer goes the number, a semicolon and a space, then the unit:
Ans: 30; A
